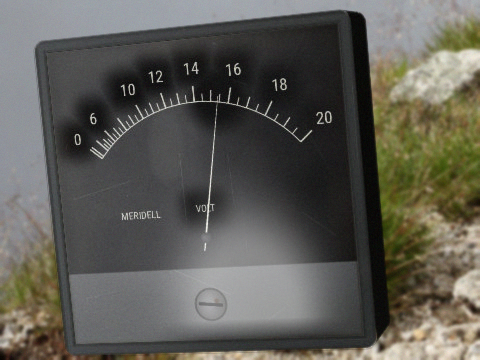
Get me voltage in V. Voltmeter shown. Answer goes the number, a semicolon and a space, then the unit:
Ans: 15.5; V
